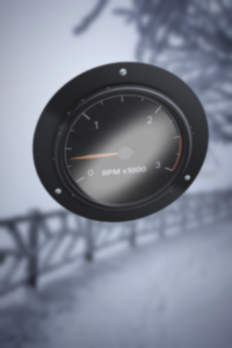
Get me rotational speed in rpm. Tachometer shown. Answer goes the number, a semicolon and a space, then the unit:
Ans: 375; rpm
